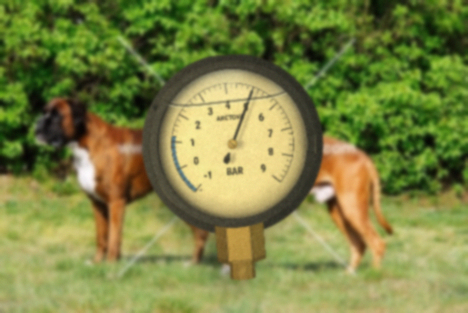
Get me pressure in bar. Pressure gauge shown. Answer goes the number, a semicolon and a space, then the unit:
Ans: 5; bar
